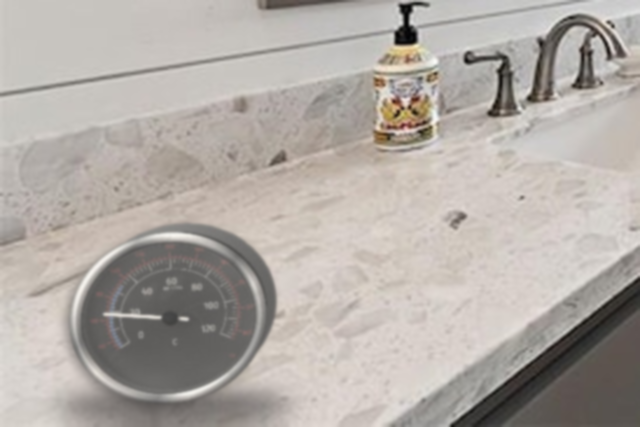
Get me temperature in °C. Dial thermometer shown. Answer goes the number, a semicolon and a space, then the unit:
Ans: 20; °C
